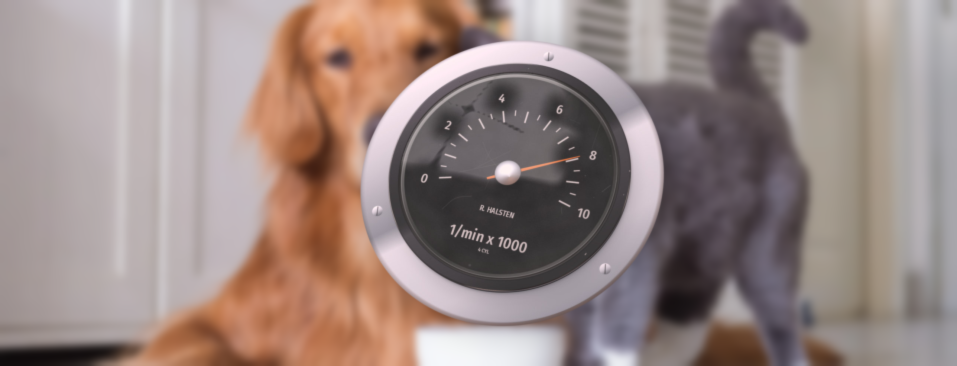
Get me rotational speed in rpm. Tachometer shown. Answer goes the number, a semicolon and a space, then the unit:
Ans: 8000; rpm
